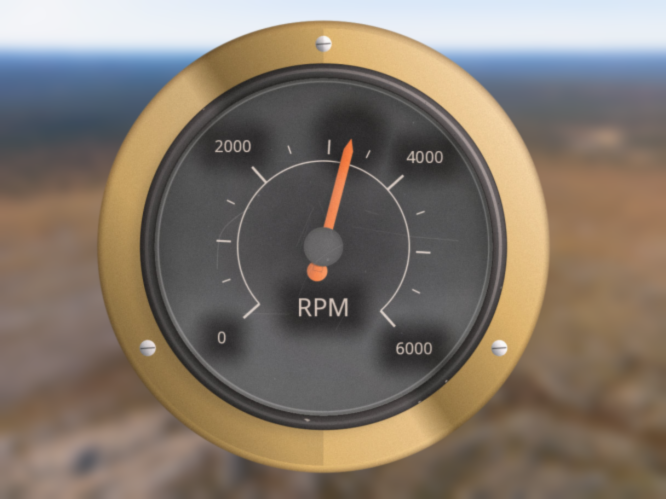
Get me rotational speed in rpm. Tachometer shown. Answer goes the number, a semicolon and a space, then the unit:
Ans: 3250; rpm
